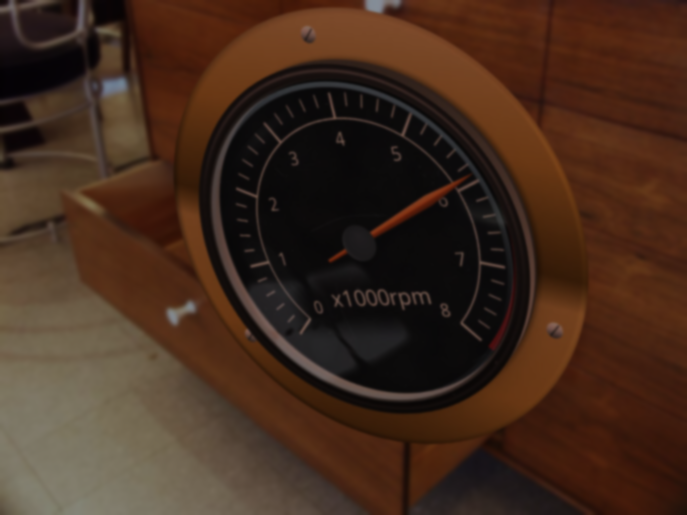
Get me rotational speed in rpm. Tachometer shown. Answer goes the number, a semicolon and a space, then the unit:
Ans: 5900; rpm
